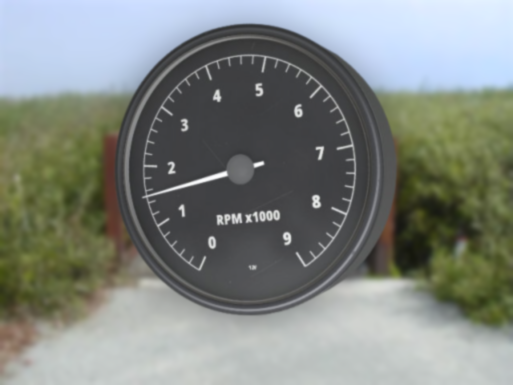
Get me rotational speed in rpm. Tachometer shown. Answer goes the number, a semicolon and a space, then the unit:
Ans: 1500; rpm
